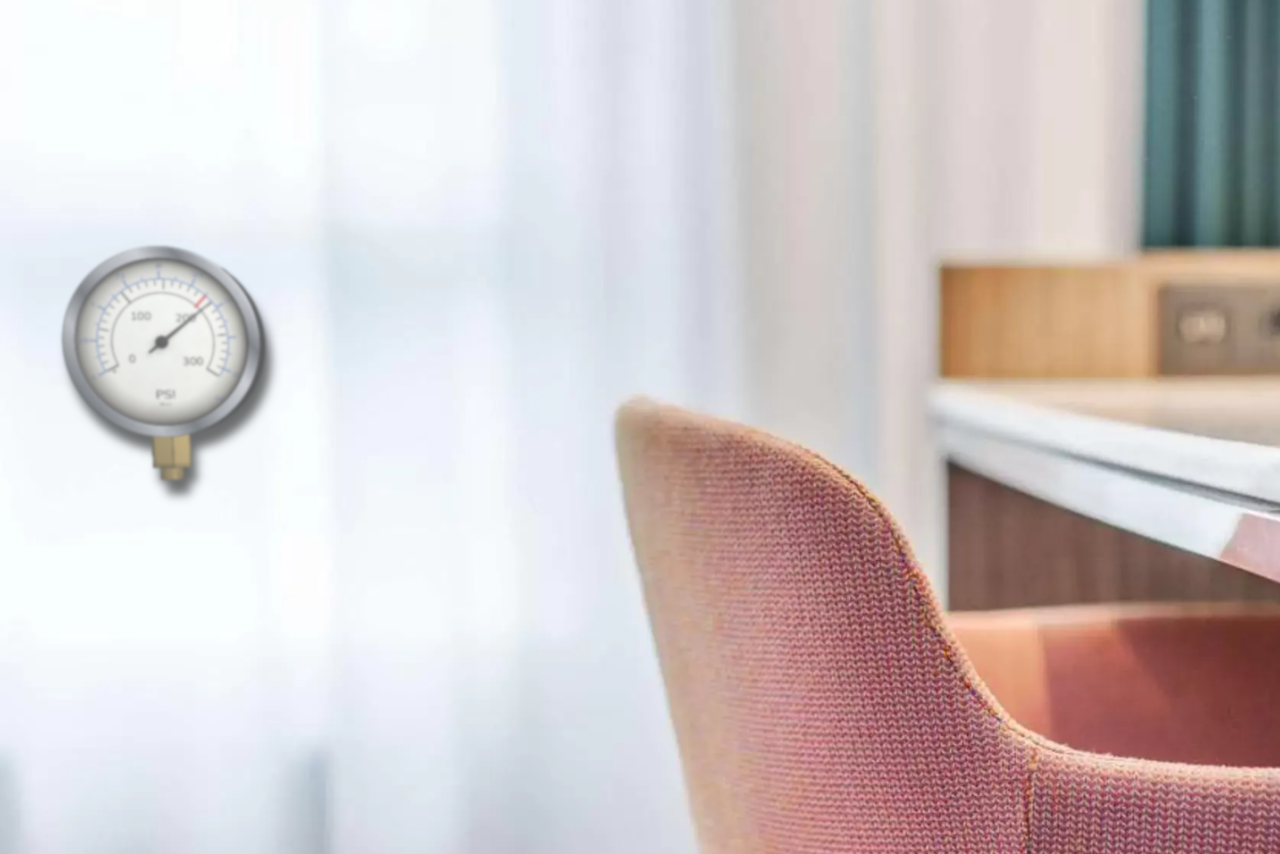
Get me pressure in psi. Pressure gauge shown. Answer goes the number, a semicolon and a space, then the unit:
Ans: 210; psi
